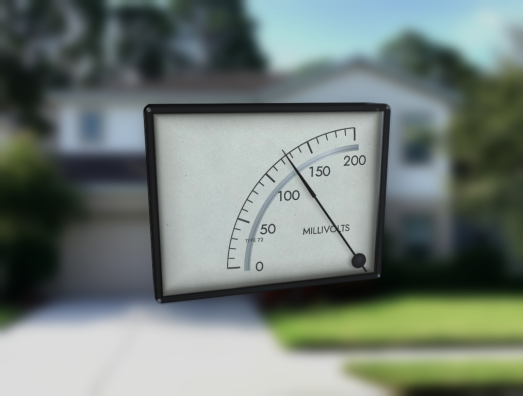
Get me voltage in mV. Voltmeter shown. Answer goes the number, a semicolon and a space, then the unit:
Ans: 125; mV
